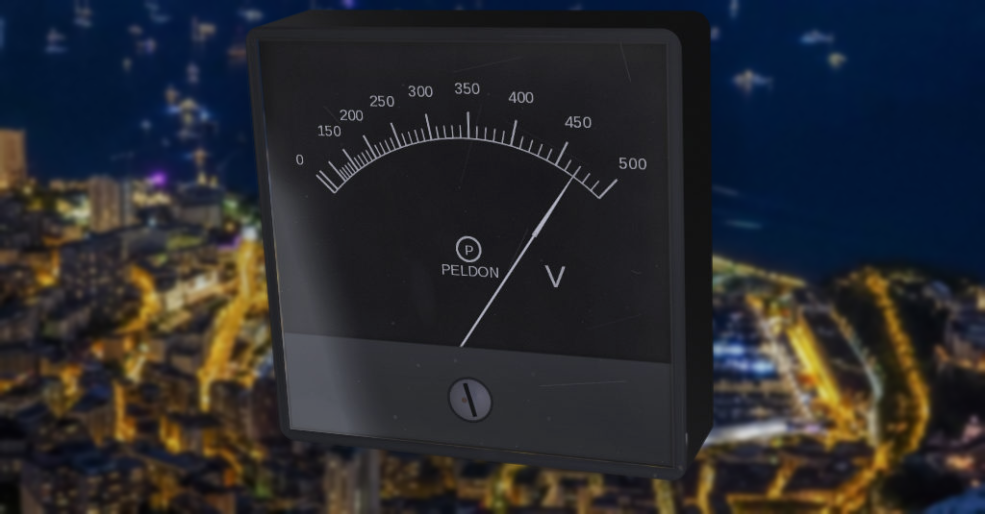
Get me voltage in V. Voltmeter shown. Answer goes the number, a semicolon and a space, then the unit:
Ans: 470; V
